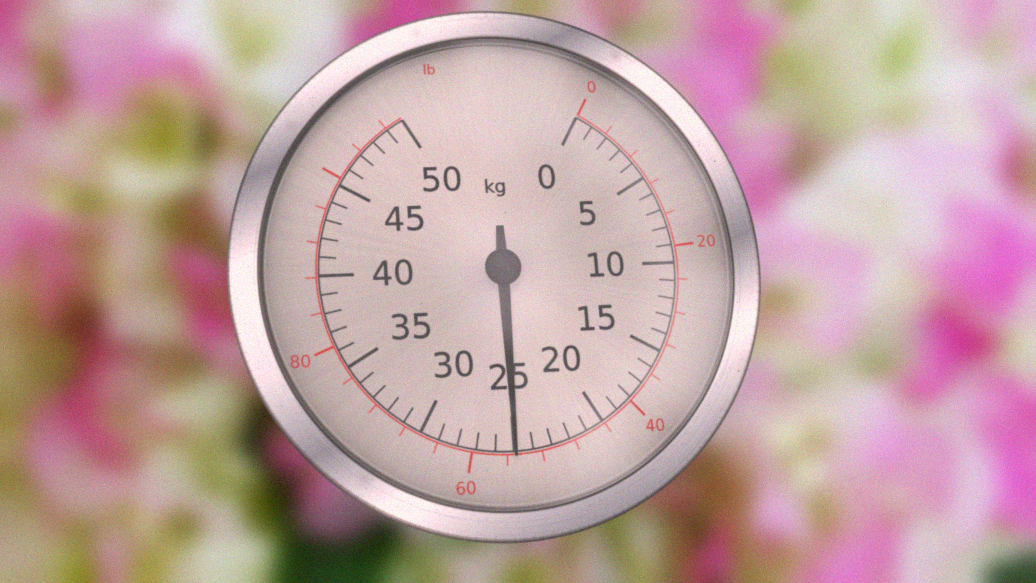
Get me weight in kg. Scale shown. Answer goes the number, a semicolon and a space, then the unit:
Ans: 25; kg
